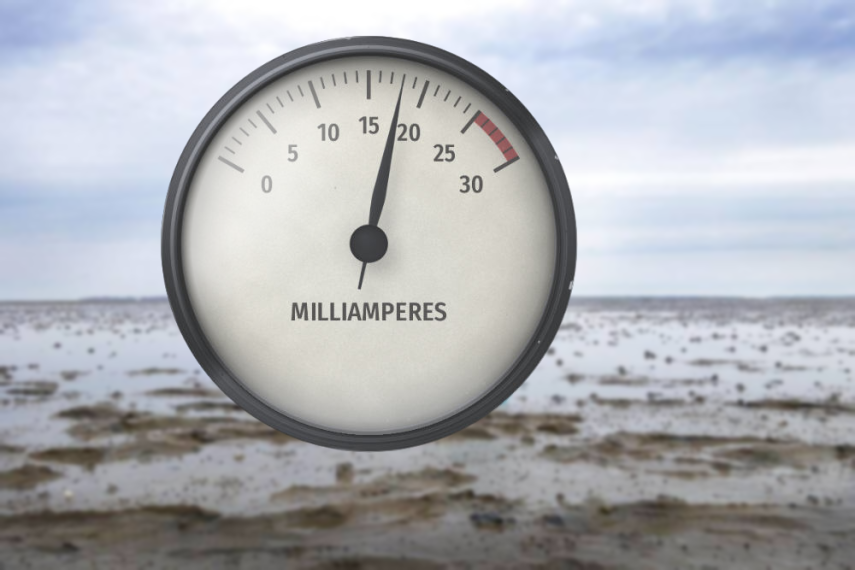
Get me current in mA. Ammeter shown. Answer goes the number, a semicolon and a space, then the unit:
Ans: 18; mA
